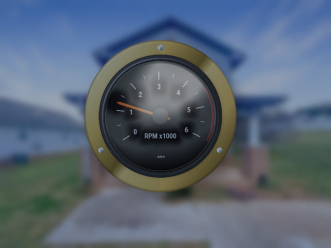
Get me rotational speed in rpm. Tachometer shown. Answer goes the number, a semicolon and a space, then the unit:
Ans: 1250; rpm
